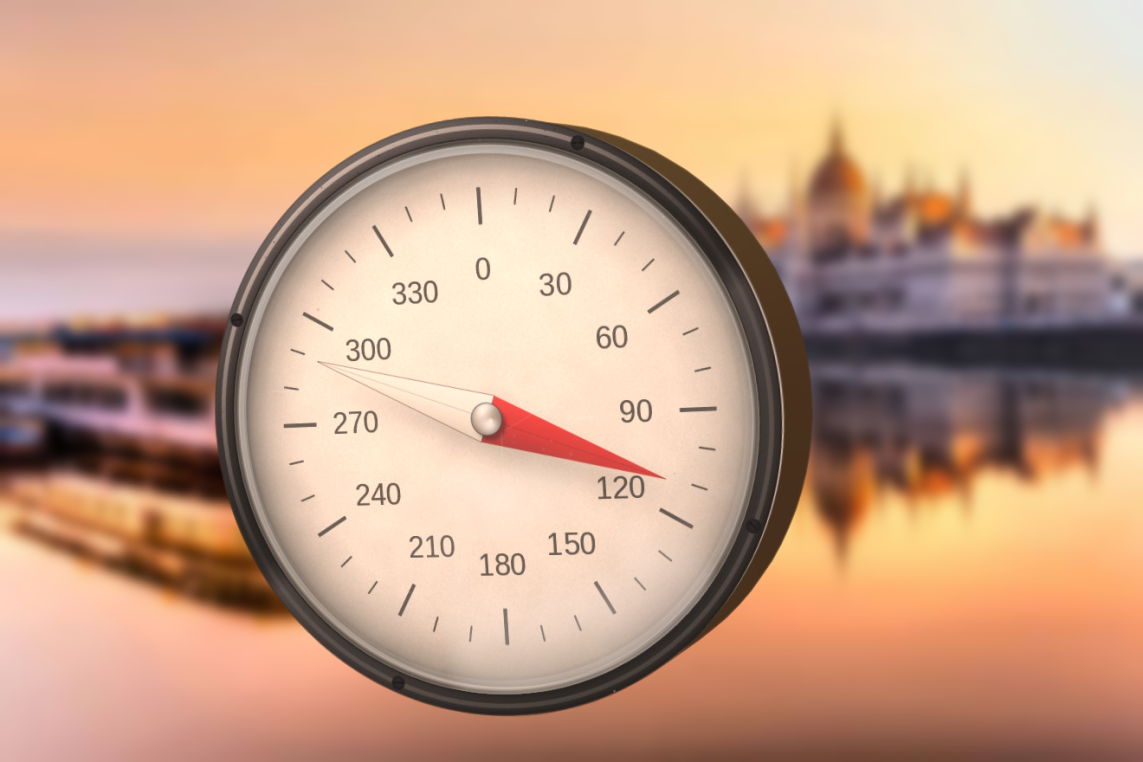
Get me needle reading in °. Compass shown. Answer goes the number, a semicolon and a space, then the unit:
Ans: 110; °
